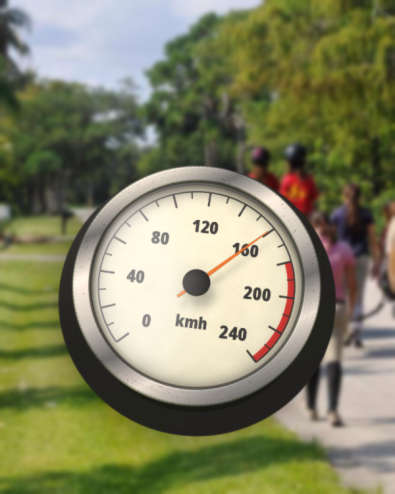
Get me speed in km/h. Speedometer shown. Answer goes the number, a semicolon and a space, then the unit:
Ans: 160; km/h
